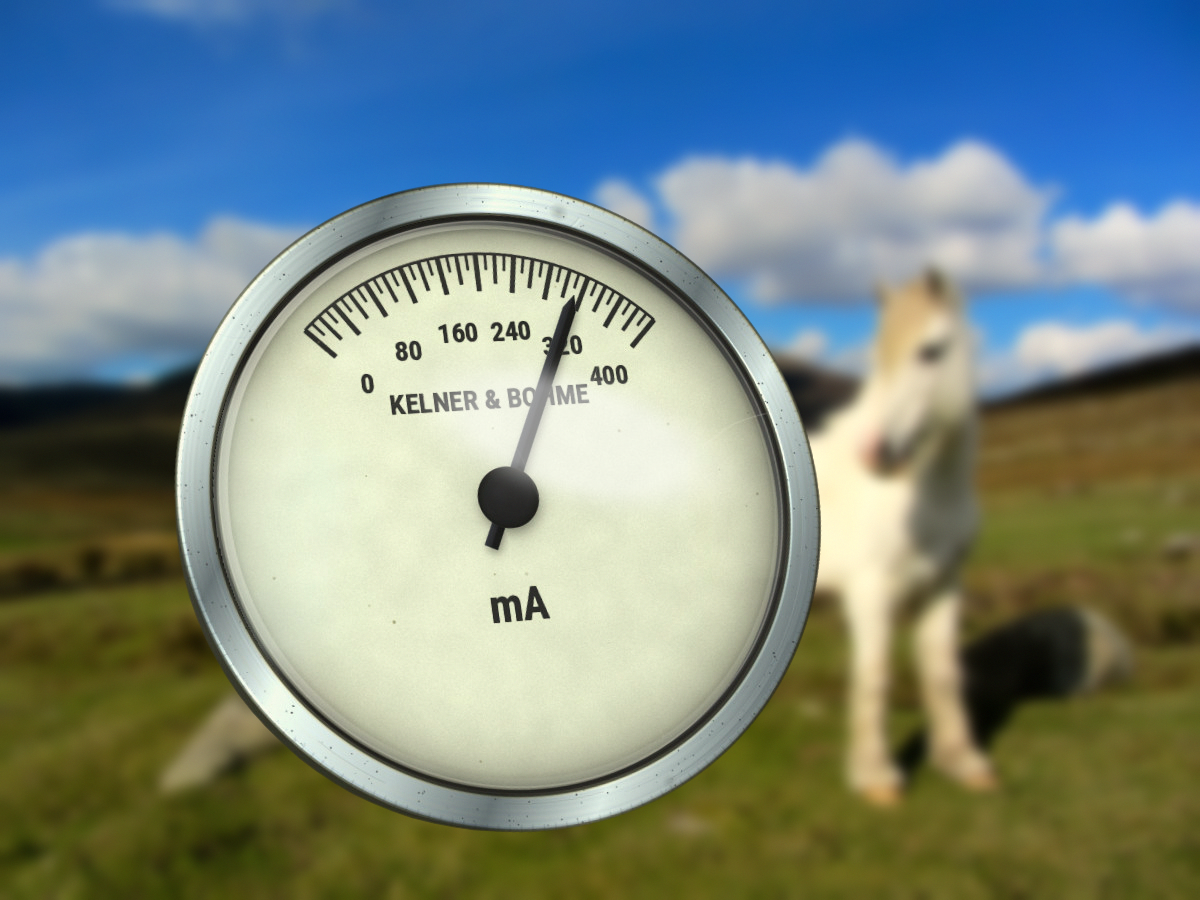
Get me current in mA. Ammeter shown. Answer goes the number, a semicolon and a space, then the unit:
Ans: 310; mA
